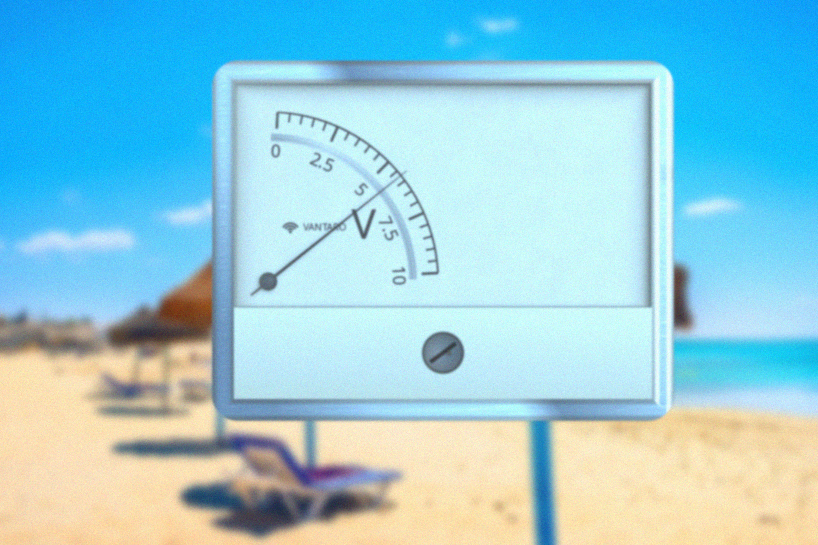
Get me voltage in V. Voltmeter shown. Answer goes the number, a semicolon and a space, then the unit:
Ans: 5.75; V
